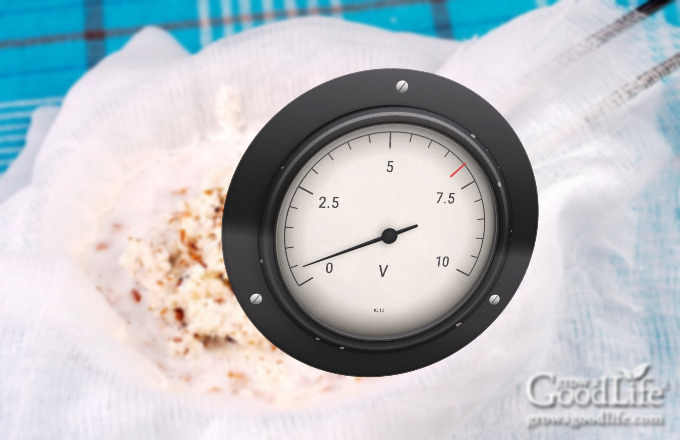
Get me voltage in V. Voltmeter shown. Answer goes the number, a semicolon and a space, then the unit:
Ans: 0.5; V
